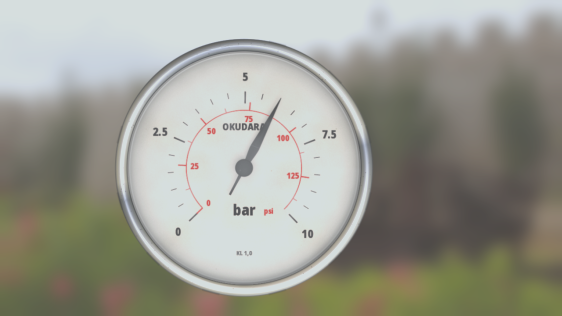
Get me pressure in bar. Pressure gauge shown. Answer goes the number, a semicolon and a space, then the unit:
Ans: 6; bar
